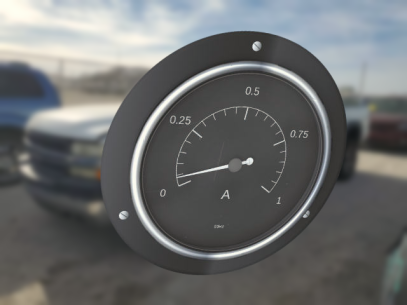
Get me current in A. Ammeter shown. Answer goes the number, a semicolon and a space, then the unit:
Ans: 0.05; A
